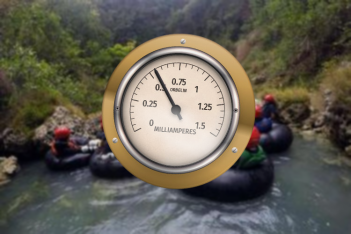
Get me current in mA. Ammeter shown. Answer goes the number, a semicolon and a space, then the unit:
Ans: 0.55; mA
